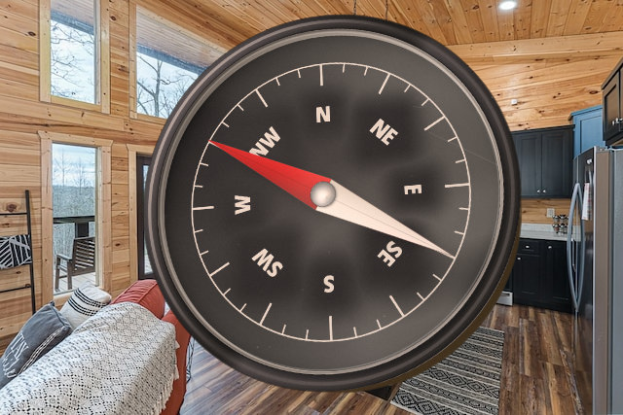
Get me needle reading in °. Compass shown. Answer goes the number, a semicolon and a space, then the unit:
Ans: 300; °
